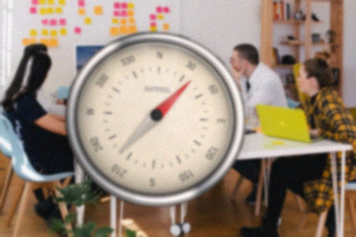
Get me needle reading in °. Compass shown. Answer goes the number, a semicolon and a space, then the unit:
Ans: 40; °
